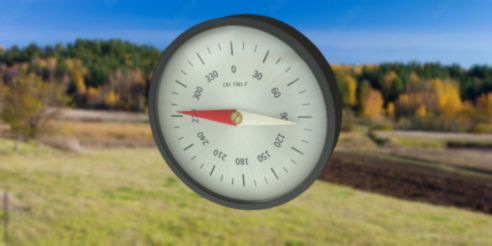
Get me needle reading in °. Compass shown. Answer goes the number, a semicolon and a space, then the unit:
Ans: 275; °
